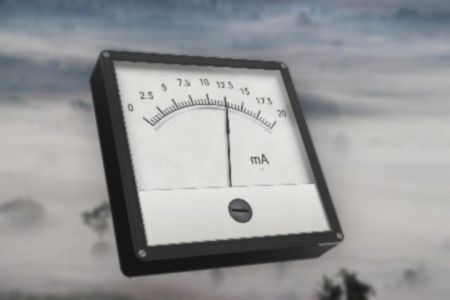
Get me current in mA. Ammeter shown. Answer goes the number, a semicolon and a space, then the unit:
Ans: 12.5; mA
